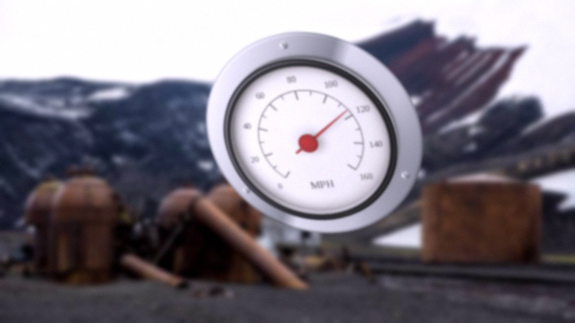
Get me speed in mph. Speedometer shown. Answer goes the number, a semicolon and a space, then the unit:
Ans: 115; mph
